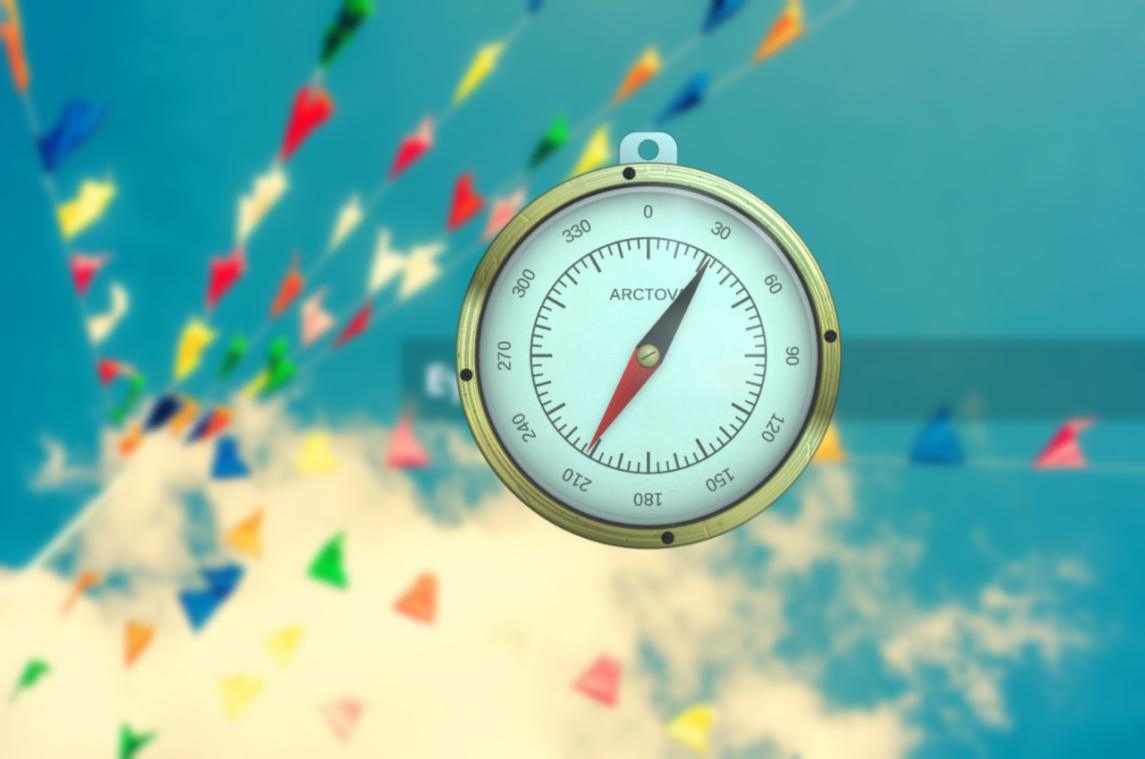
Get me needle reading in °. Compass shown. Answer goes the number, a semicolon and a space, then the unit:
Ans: 212.5; °
